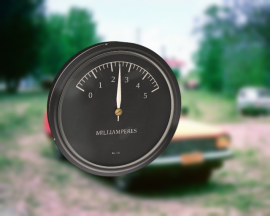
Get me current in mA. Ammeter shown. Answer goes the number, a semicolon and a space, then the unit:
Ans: 2.4; mA
